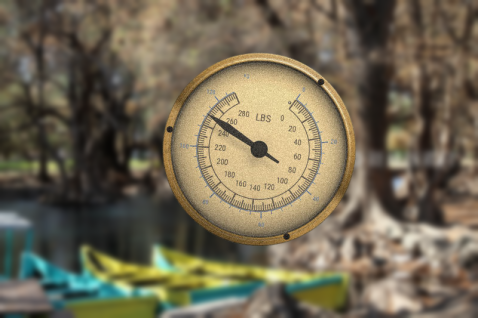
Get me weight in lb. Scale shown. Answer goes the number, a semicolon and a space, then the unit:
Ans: 250; lb
